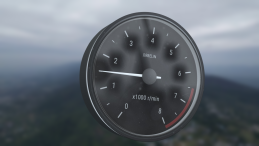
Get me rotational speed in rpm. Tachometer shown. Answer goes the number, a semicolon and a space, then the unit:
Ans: 1500; rpm
